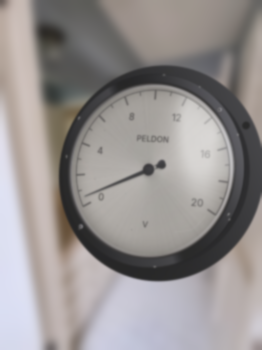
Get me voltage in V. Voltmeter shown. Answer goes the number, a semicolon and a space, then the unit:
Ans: 0.5; V
